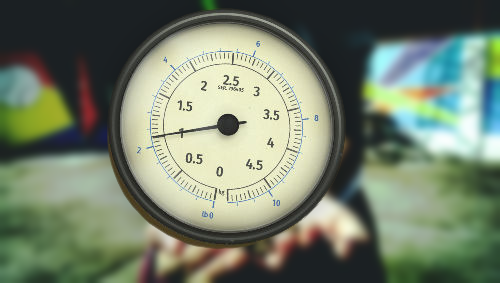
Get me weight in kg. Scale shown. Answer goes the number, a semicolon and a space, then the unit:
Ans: 1; kg
